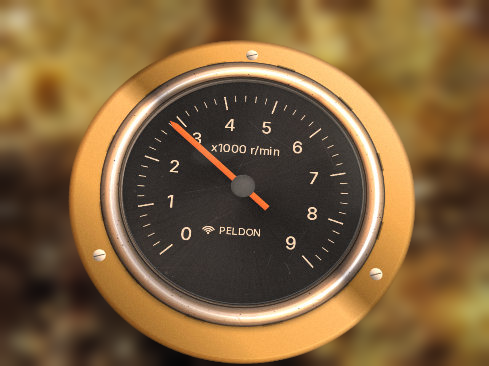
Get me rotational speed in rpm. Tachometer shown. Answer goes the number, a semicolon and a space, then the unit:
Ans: 2800; rpm
